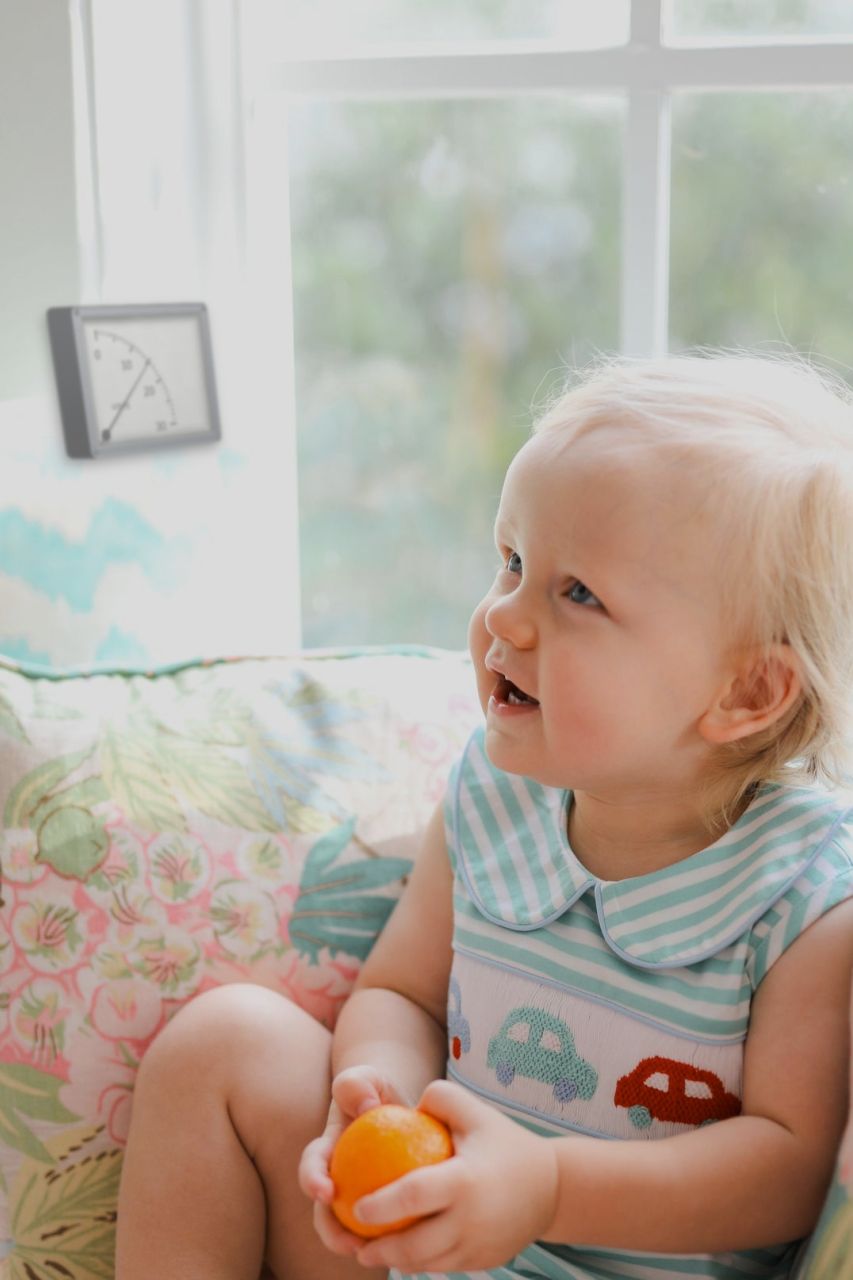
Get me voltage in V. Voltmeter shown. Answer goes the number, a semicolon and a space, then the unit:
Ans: 15; V
